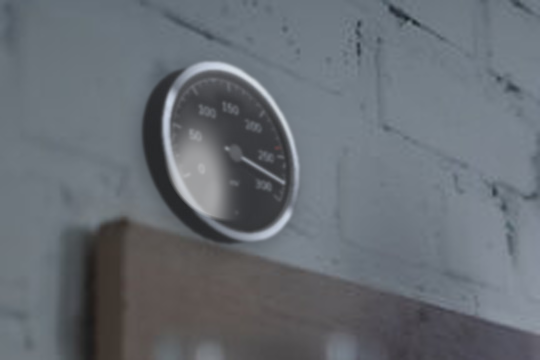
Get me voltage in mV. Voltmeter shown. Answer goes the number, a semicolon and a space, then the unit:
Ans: 280; mV
